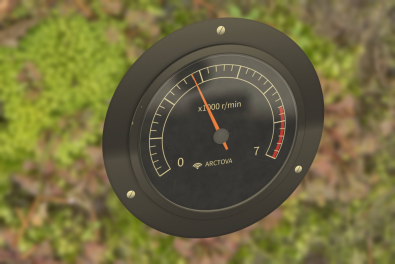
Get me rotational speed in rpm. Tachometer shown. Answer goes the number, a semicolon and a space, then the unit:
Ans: 2800; rpm
